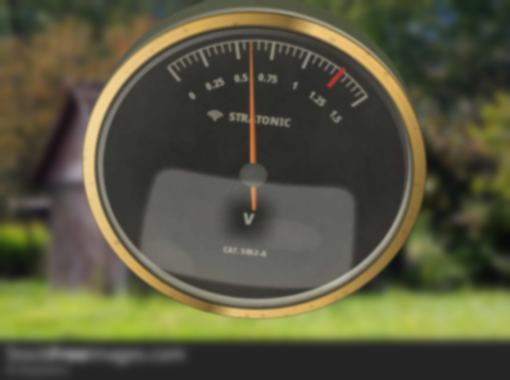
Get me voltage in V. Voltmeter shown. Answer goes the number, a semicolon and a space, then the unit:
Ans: 0.6; V
